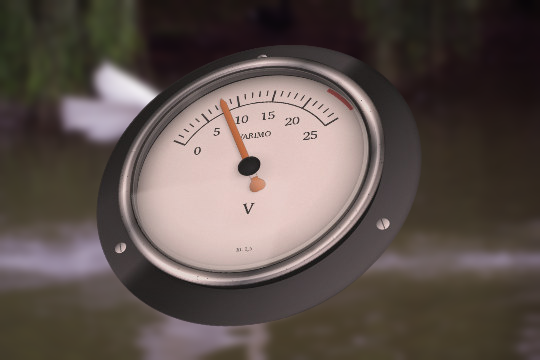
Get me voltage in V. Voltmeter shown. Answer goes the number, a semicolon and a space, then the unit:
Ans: 8; V
